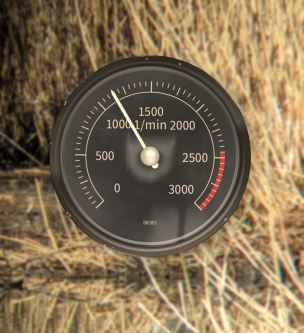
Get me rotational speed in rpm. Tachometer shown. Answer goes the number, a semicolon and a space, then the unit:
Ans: 1150; rpm
